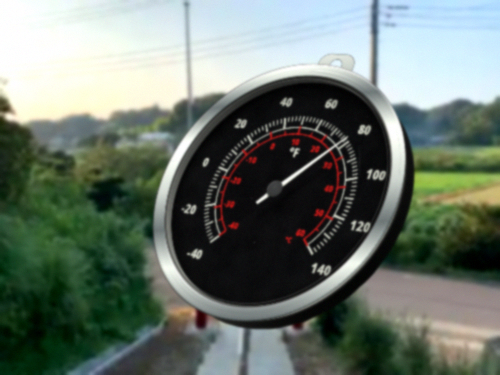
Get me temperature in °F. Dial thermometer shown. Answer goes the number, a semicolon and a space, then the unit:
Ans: 80; °F
